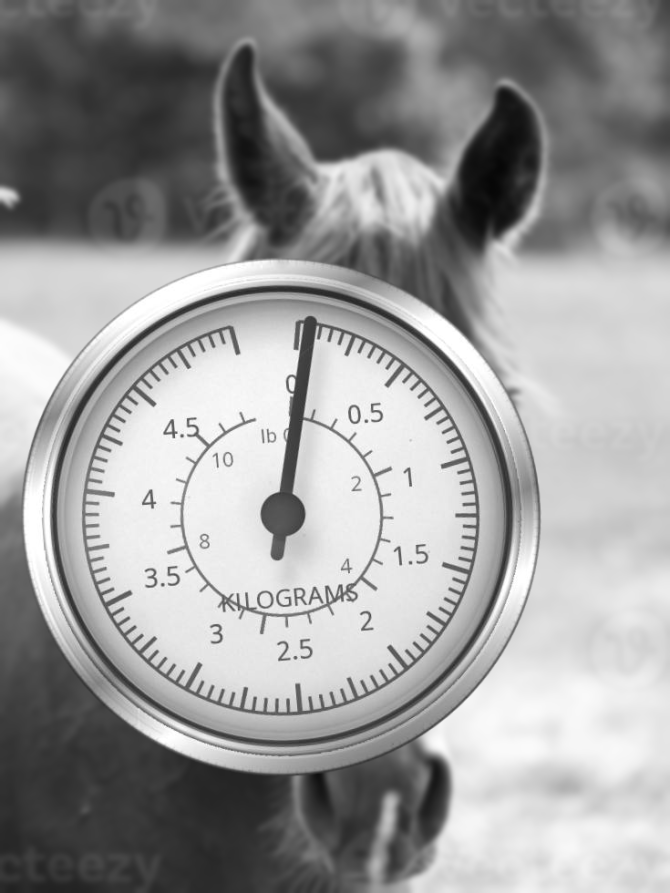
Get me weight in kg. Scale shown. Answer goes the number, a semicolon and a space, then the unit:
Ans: 0.05; kg
